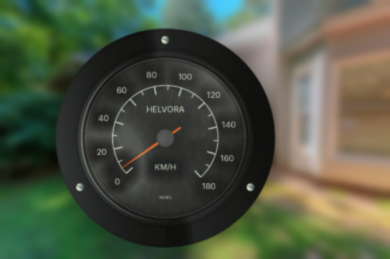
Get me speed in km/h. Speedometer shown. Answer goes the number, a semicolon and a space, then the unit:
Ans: 5; km/h
